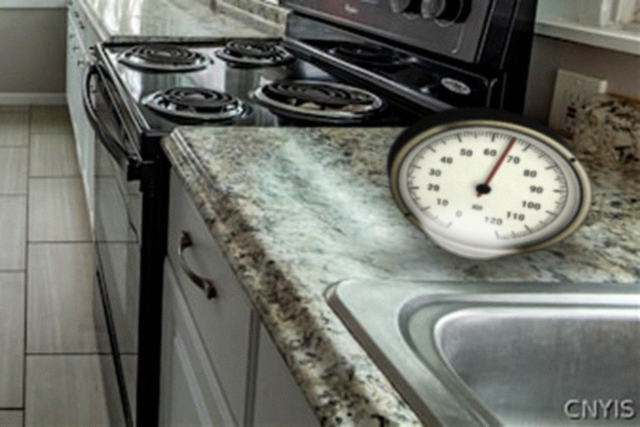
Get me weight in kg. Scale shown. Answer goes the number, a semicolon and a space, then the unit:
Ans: 65; kg
